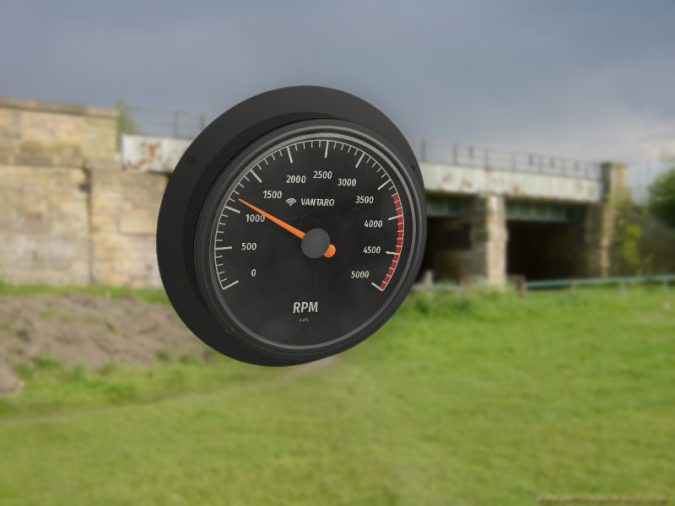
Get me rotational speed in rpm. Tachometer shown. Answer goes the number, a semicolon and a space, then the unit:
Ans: 1150; rpm
